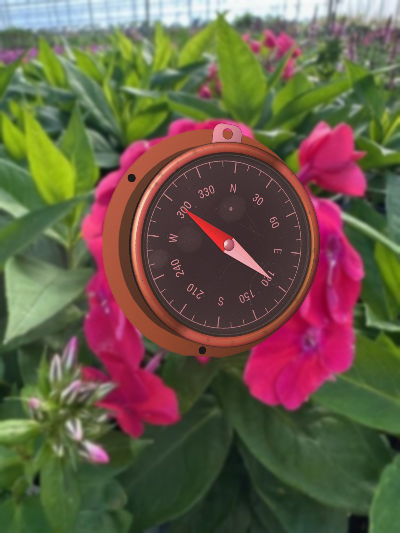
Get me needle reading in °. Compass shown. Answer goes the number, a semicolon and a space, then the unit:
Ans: 300; °
